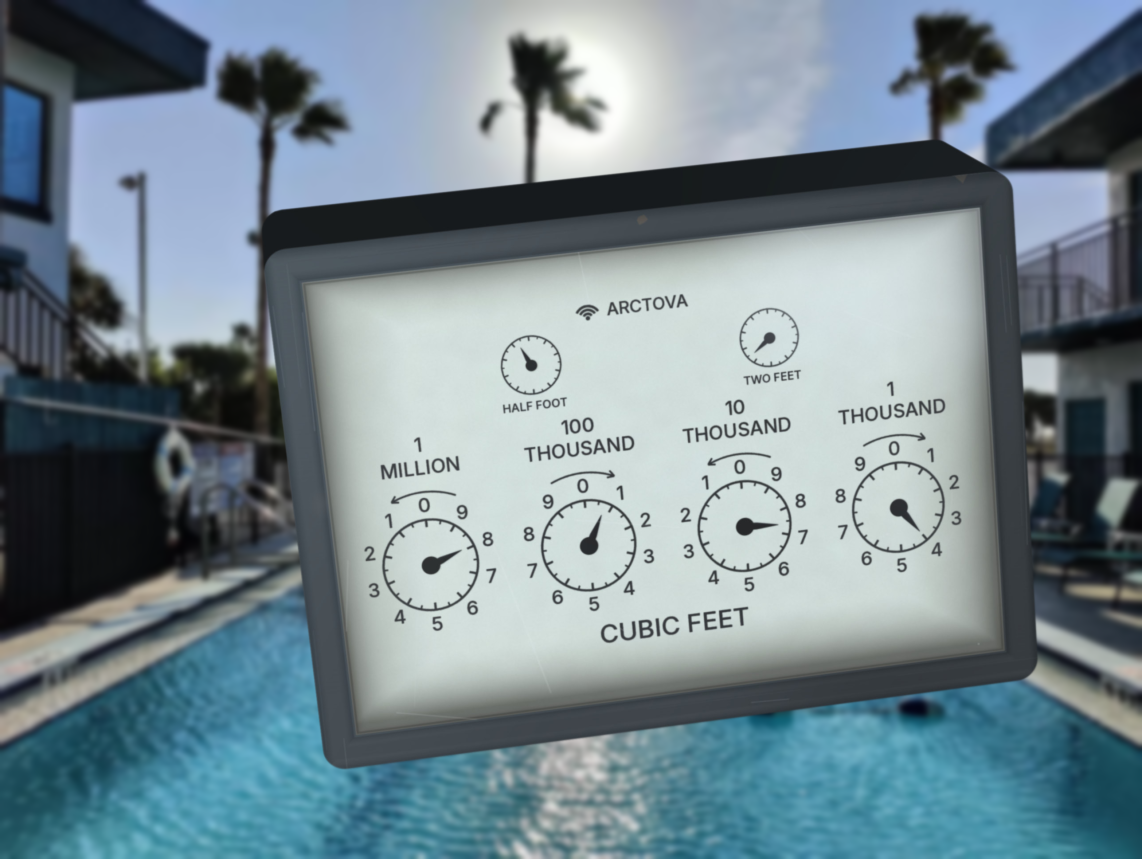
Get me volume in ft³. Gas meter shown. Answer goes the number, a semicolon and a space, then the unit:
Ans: 807400; ft³
